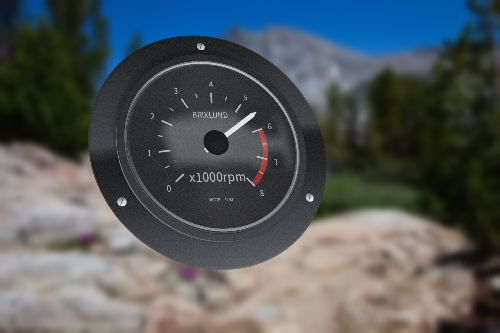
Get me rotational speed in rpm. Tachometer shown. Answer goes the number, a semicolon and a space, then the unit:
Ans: 5500; rpm
